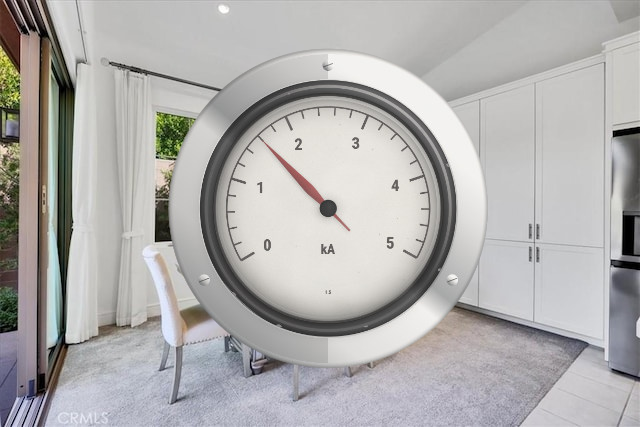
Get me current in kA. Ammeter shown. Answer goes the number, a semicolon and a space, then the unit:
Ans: 1.6; kA
